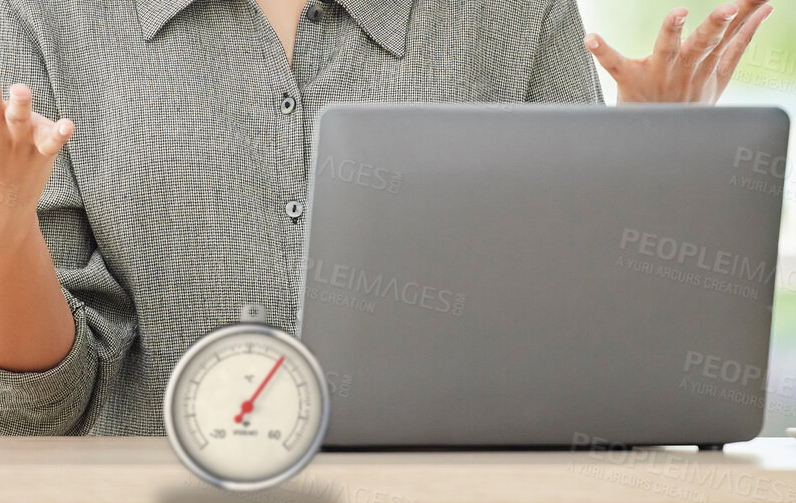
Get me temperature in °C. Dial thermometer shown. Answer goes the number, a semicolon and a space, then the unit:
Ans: 30; °C
